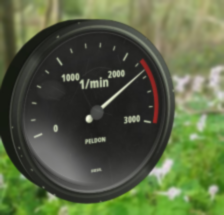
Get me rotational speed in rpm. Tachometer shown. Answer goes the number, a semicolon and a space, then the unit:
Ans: 2300; rpm
